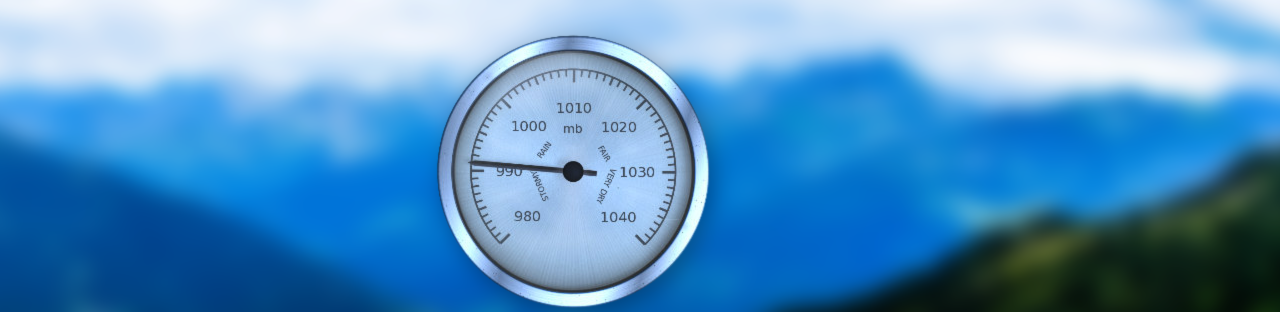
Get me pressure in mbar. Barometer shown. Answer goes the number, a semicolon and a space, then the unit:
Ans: 991; mbar
